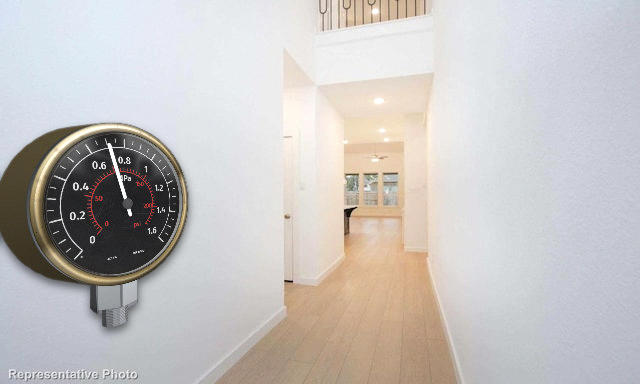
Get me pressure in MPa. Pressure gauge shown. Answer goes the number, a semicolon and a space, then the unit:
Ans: 0.7; MPa
